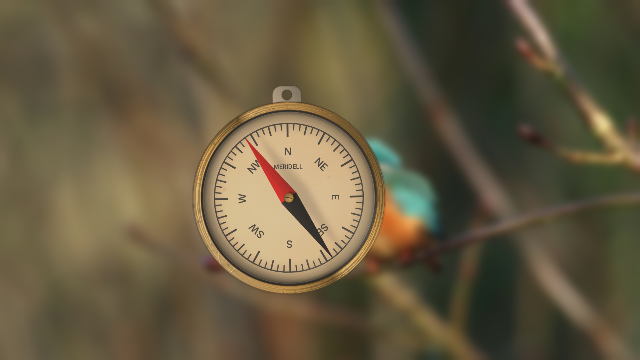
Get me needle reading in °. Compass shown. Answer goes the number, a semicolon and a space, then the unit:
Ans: 325; °
